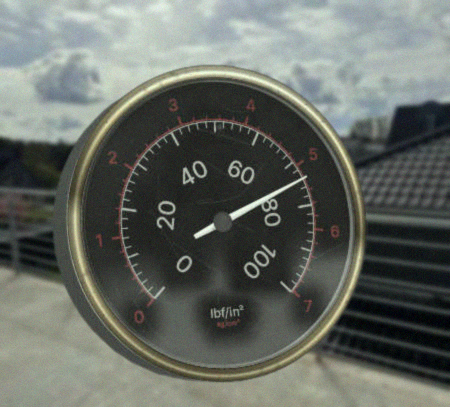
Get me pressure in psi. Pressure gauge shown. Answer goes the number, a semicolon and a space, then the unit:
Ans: 74; psi
